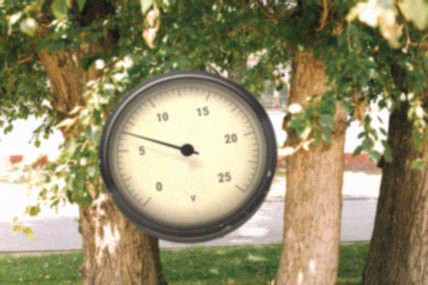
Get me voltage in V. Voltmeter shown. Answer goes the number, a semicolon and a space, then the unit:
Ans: 6.5; V
